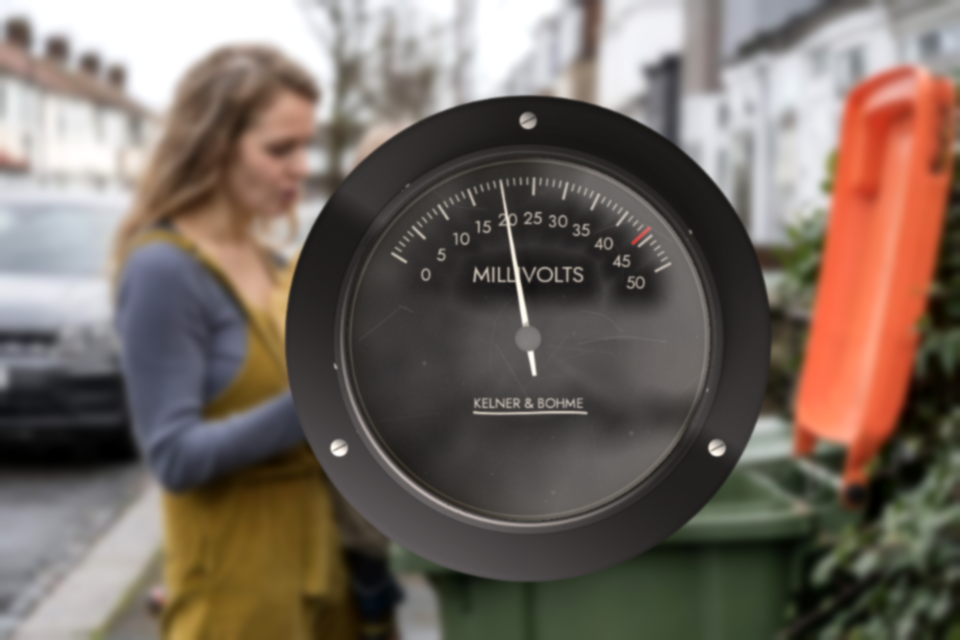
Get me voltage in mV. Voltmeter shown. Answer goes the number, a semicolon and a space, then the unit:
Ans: 20; mV
